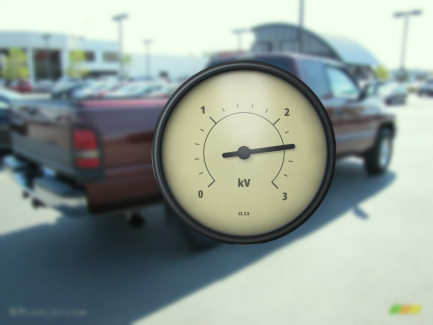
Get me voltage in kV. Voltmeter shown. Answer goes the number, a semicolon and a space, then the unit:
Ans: 2.4; kV
